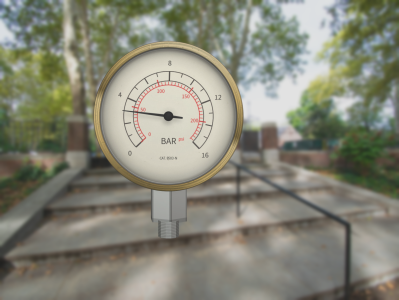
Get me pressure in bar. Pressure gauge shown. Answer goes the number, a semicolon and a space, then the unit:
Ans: 3; bar
